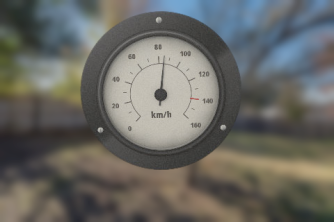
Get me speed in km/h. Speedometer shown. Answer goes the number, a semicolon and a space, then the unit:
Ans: 85; km/h
